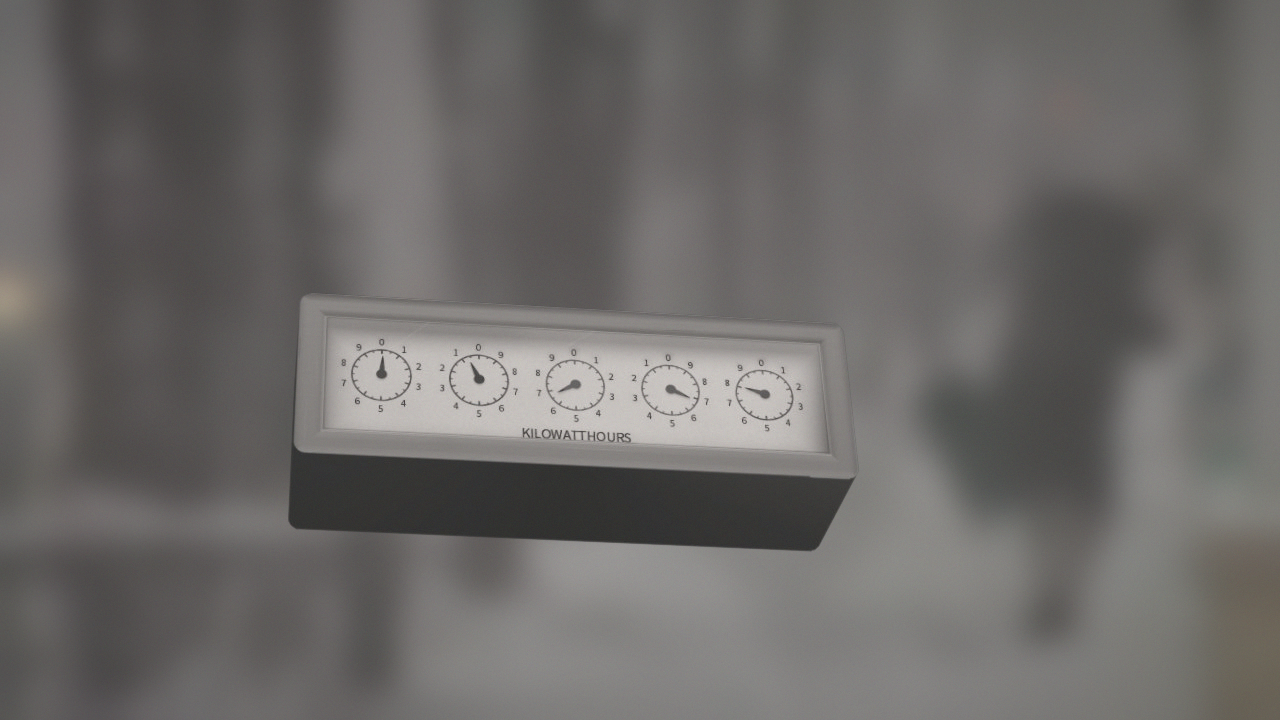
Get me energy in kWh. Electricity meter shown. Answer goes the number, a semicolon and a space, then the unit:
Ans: 668; kWh
